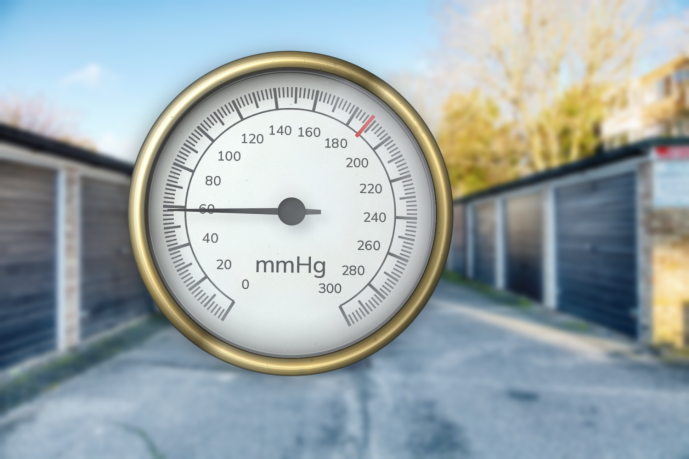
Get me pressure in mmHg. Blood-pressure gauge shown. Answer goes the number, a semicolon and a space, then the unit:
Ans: 58; mmHg
